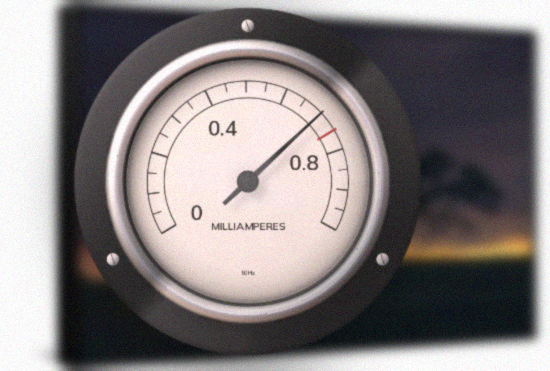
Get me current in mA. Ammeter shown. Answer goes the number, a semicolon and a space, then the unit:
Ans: 0.7; mA
